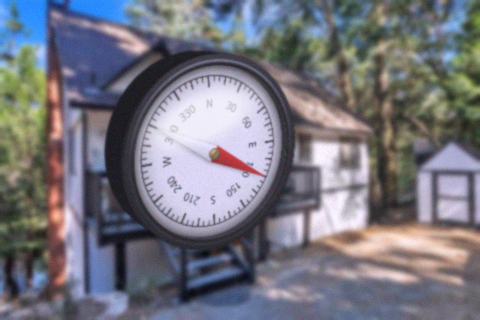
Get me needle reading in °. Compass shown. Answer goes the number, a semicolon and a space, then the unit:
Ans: 120; °
